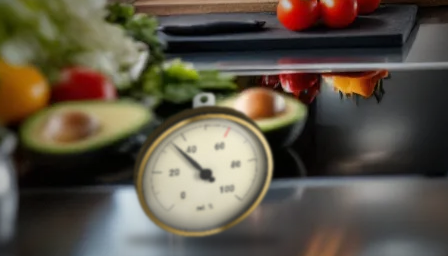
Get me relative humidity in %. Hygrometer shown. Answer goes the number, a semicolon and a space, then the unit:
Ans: 35; %
